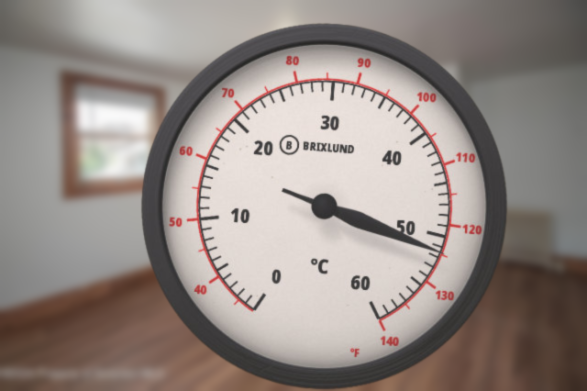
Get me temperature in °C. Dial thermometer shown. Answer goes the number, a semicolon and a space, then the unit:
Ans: 51.5; °C
